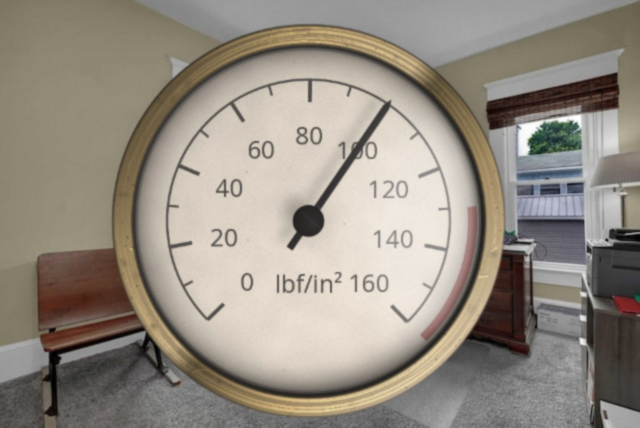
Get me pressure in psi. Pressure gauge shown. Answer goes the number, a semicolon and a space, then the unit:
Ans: 100; psi
